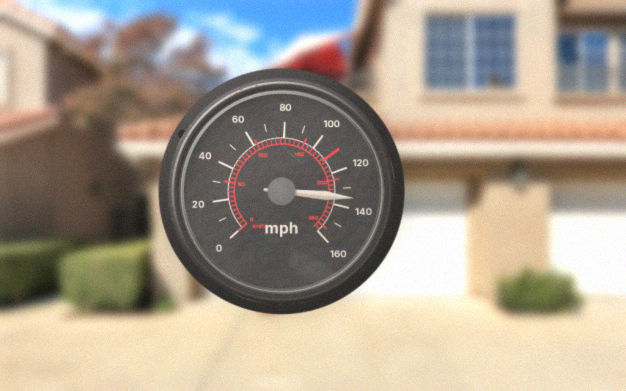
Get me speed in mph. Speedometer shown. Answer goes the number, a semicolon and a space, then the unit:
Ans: 135; mph
